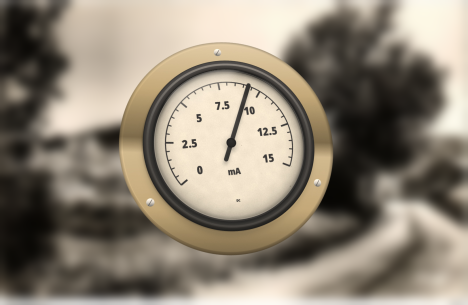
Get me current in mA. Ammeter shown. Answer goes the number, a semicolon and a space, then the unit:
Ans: 9.25; mA
